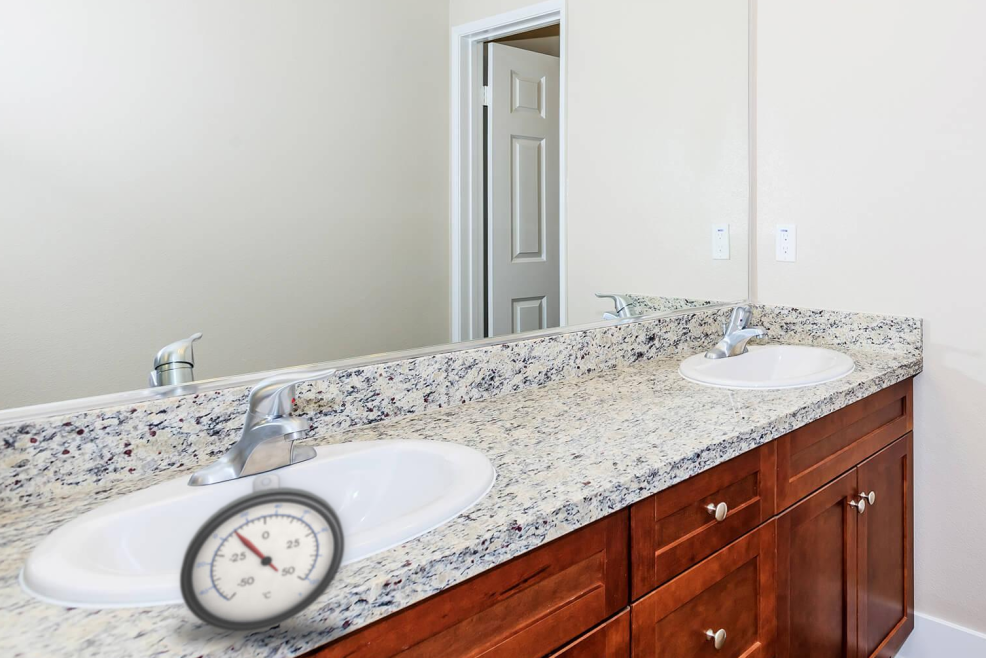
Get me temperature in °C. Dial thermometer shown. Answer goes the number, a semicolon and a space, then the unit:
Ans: -12.5; °C
